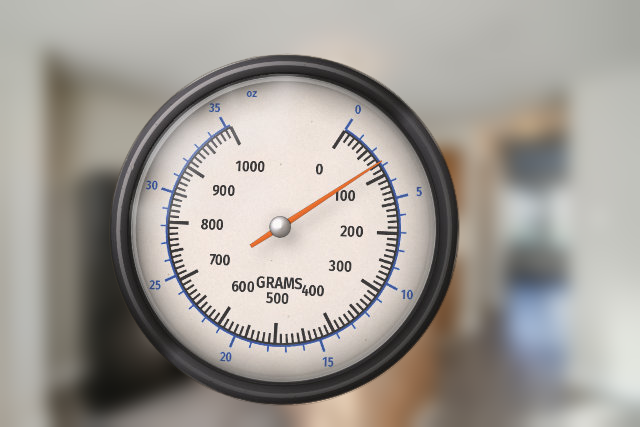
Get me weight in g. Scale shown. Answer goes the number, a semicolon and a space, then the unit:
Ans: 80; g
